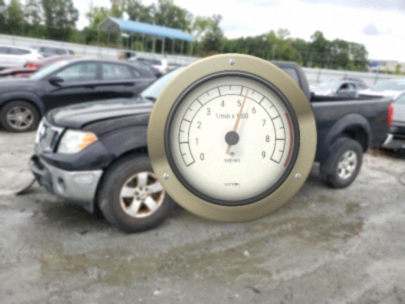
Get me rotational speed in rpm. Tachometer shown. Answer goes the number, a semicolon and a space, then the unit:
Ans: 5250; rpm
